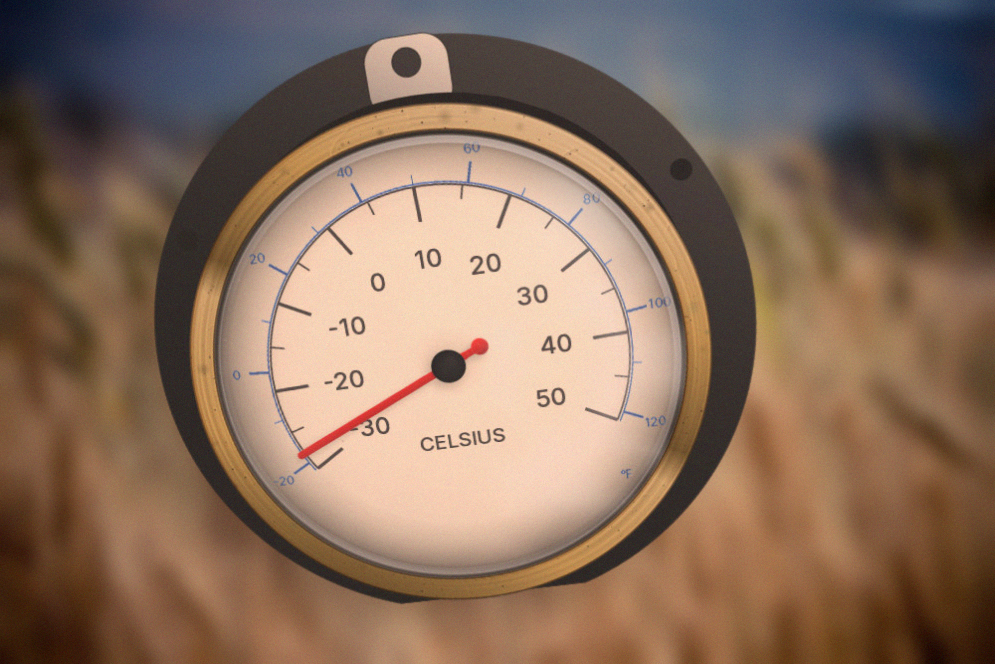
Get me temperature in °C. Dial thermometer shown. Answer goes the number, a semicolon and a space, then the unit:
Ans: -27.5; °C
